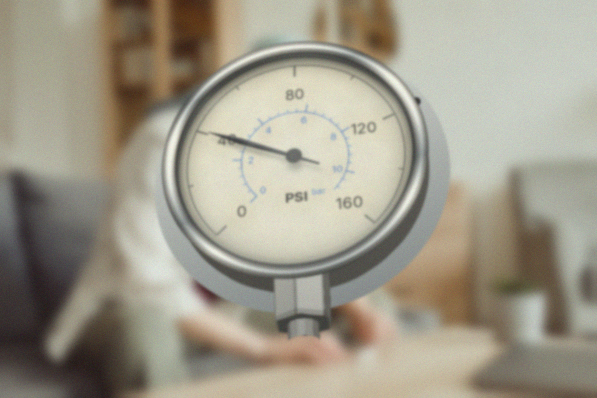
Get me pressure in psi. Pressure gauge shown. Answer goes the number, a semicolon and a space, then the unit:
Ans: 40; psi
